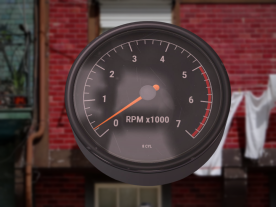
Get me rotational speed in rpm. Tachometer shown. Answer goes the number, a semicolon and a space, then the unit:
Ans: 200; rpm
